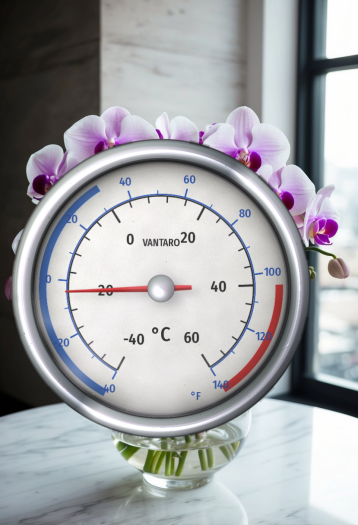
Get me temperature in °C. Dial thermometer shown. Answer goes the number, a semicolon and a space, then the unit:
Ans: -20; °C
